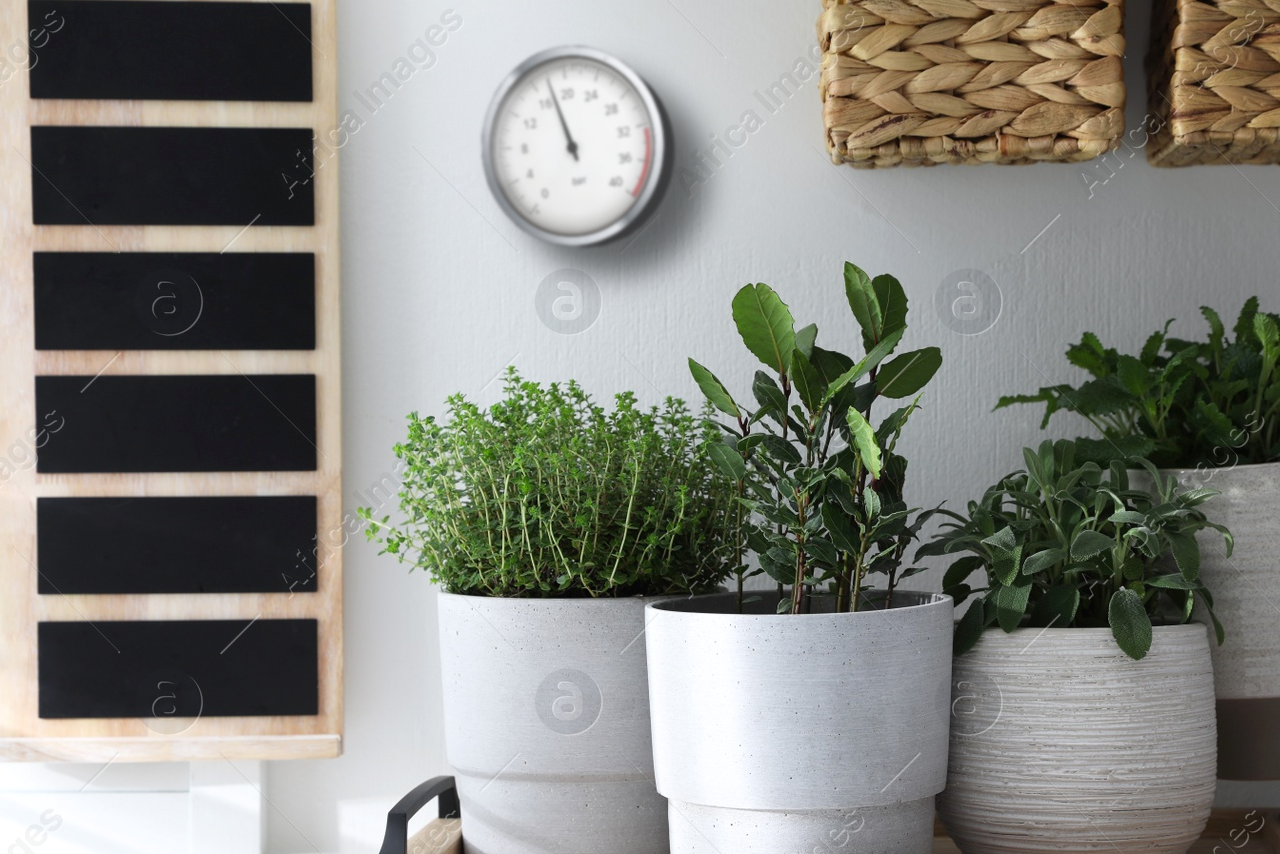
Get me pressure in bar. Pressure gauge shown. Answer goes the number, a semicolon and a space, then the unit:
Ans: 18; bar
